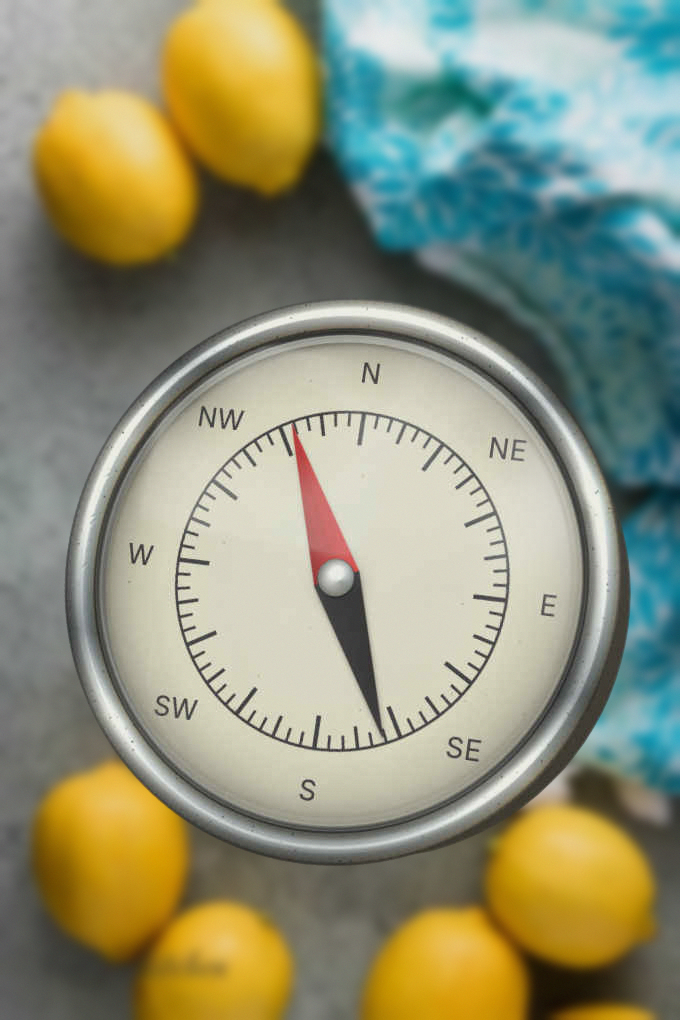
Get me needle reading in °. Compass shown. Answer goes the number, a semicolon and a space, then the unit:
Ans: 335; °
